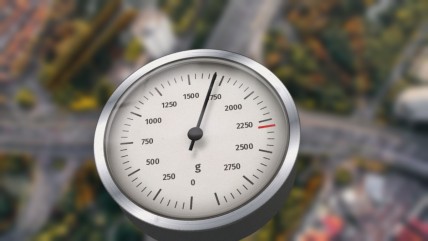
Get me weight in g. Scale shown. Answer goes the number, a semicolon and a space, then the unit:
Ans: 1700; g
